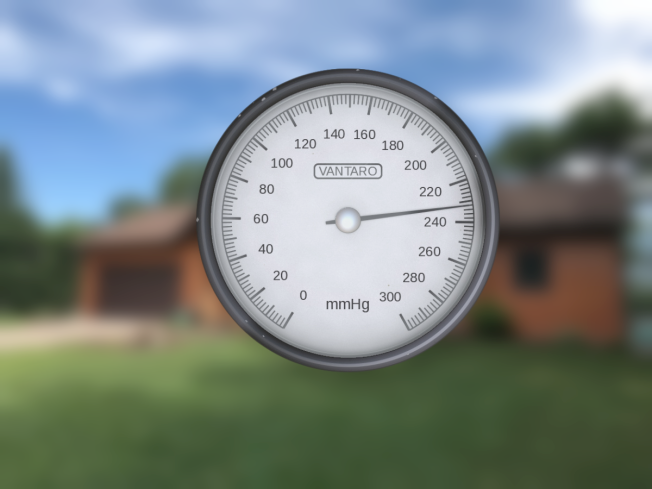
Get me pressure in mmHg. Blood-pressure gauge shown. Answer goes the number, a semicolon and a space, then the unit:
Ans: 232; mmHg
